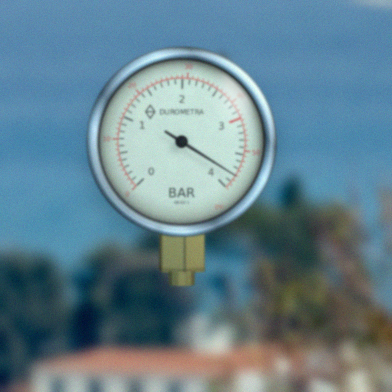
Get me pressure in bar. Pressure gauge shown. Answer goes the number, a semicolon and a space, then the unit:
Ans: 3.8; bar
